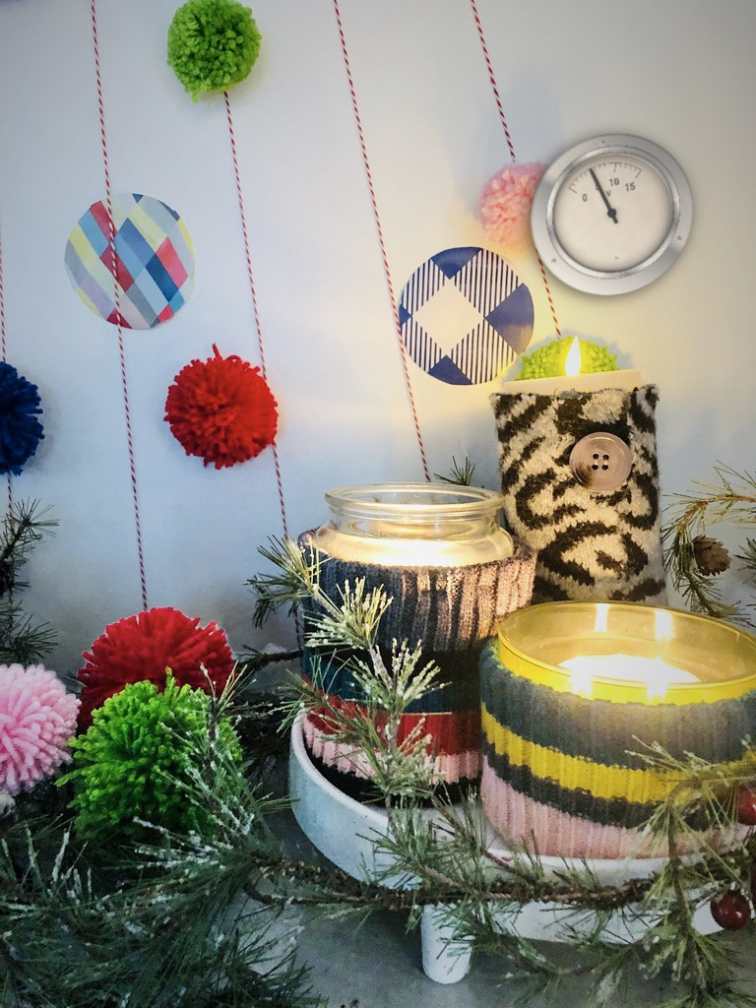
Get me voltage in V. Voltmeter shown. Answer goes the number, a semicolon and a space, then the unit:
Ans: 5; V
